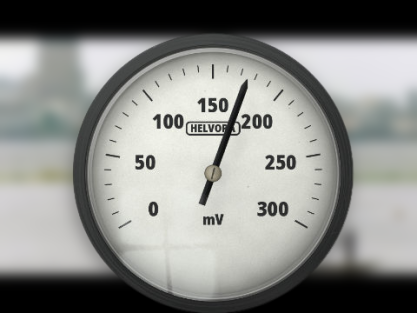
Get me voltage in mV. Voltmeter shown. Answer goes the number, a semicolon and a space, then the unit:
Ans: 175; mV
